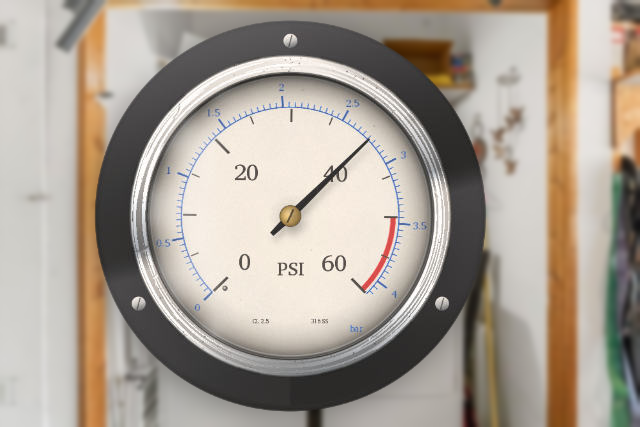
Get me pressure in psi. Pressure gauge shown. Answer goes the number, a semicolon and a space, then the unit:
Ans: 40; psi
